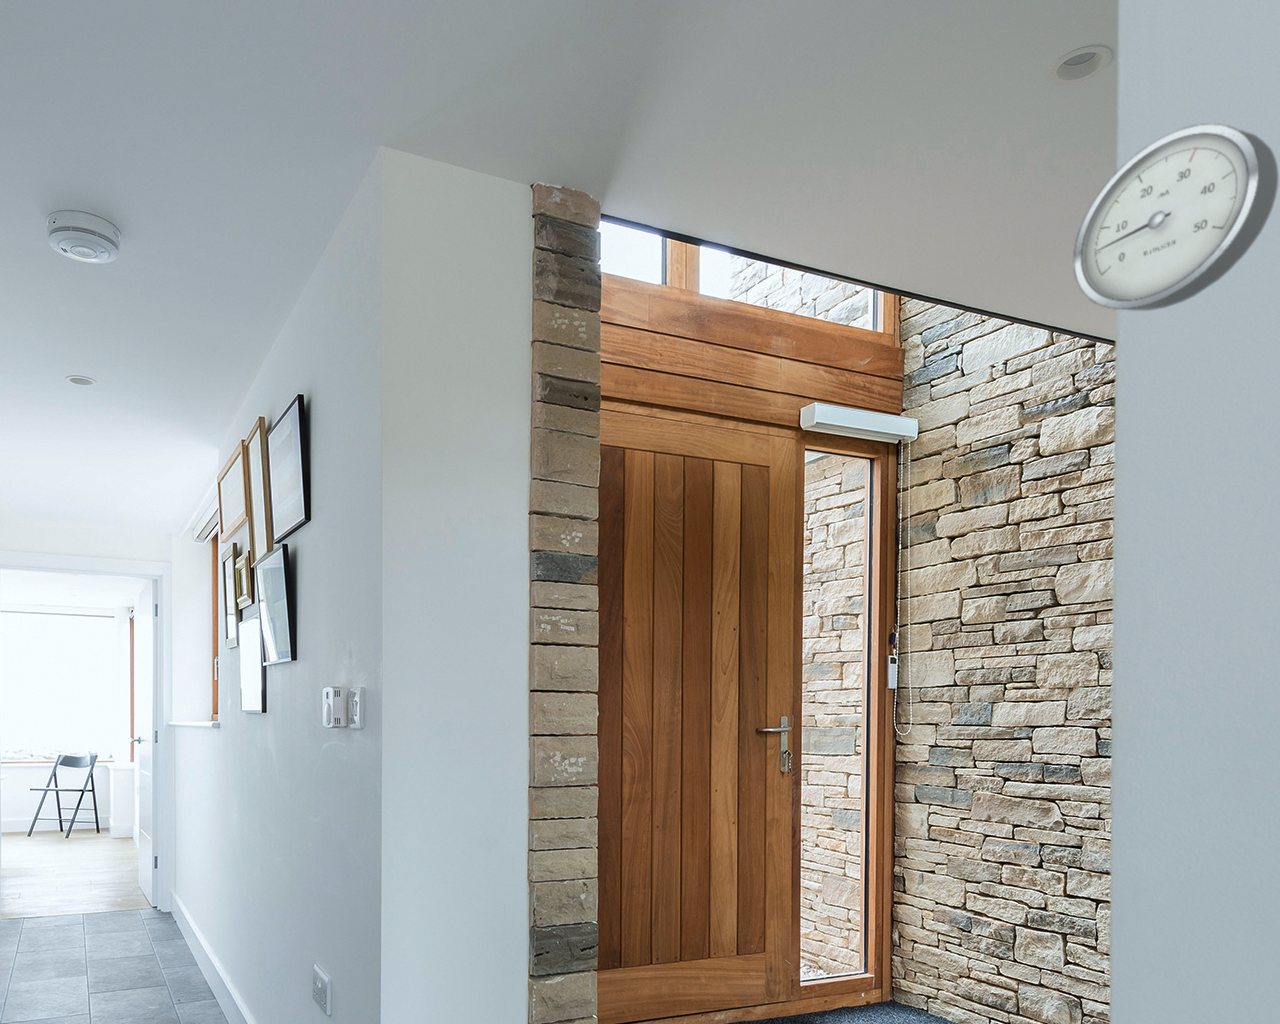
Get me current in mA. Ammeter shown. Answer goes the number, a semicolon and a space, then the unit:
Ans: 5; mA
